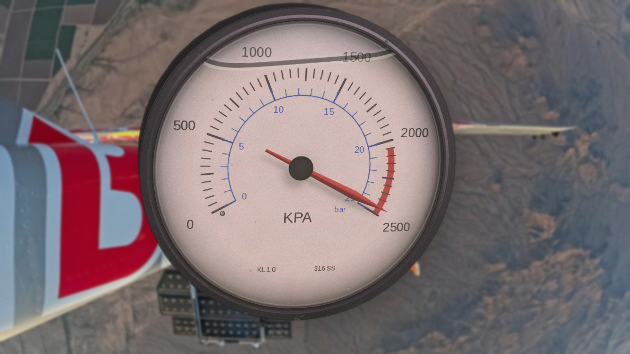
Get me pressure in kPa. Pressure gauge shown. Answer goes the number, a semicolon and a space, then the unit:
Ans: 2450; kPa
